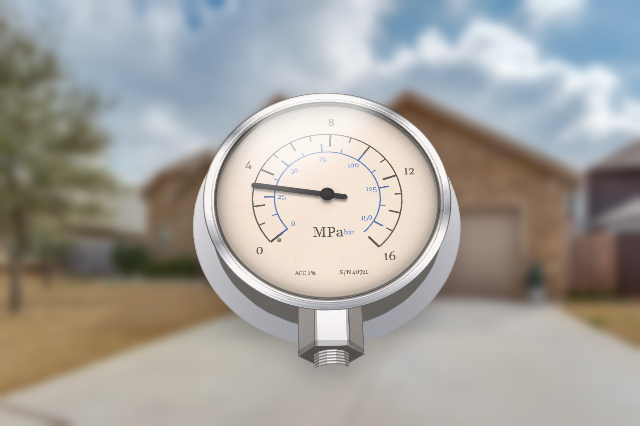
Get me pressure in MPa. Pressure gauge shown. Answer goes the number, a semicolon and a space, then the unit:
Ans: 3; MPa
